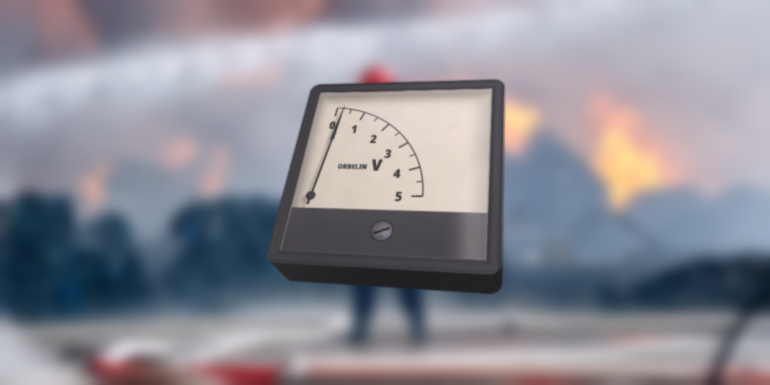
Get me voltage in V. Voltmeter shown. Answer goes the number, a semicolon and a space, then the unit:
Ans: 0.25; V
